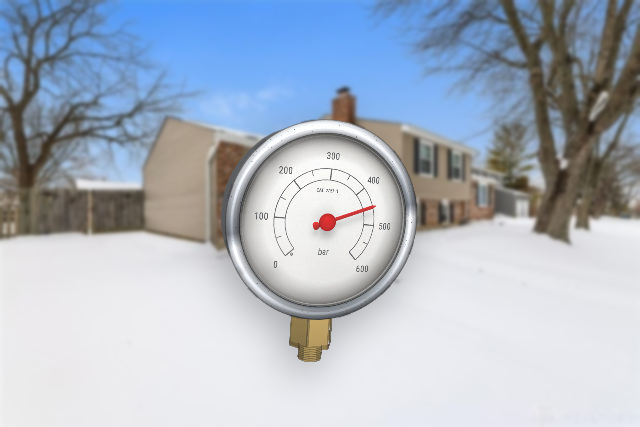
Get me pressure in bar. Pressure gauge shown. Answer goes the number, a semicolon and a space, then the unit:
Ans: 450; bar
